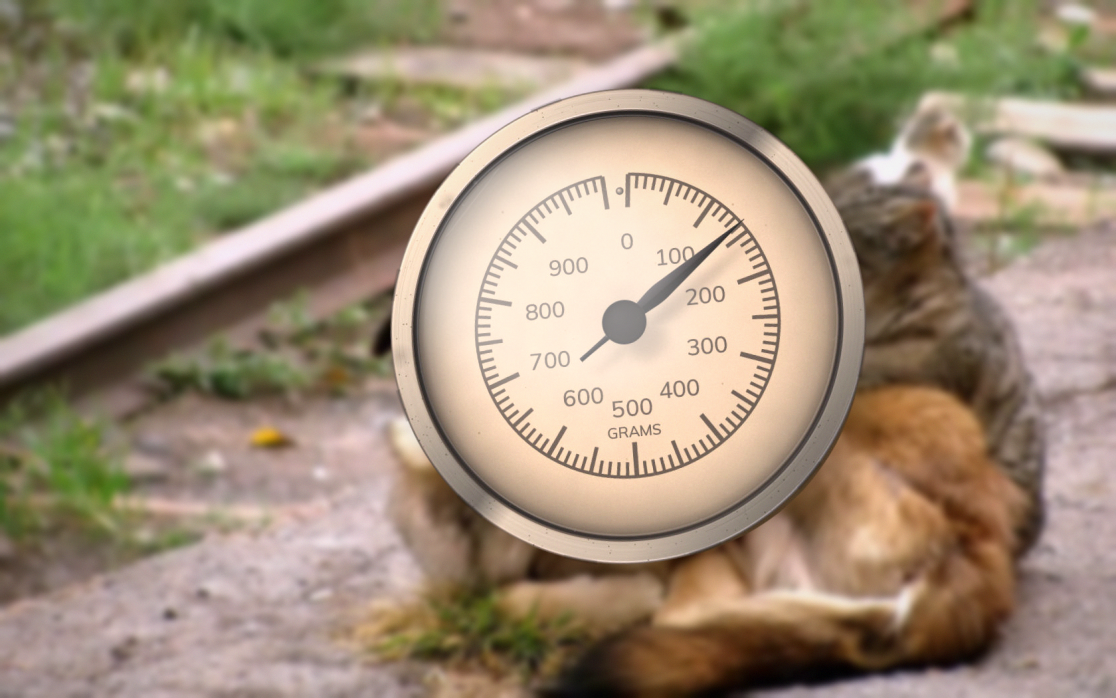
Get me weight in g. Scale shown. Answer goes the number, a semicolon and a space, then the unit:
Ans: 140; g
